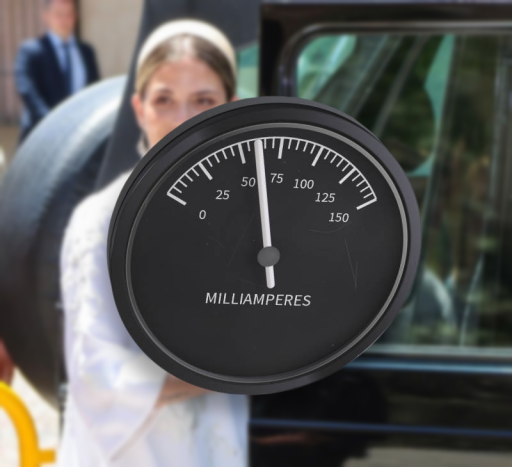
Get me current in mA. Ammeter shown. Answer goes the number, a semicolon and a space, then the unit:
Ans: 60; mA
